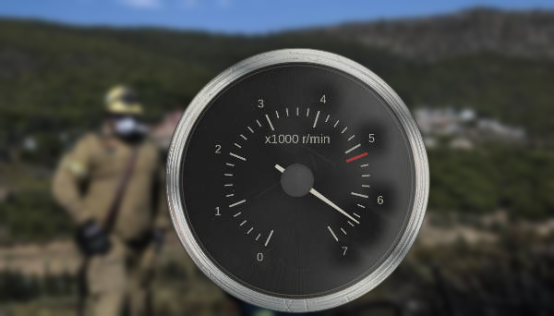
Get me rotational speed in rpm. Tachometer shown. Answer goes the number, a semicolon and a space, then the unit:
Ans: 6500; rpm
